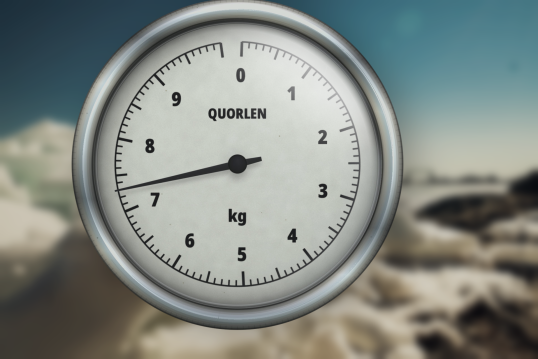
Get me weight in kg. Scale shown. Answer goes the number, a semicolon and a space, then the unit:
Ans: 7.3; kg
